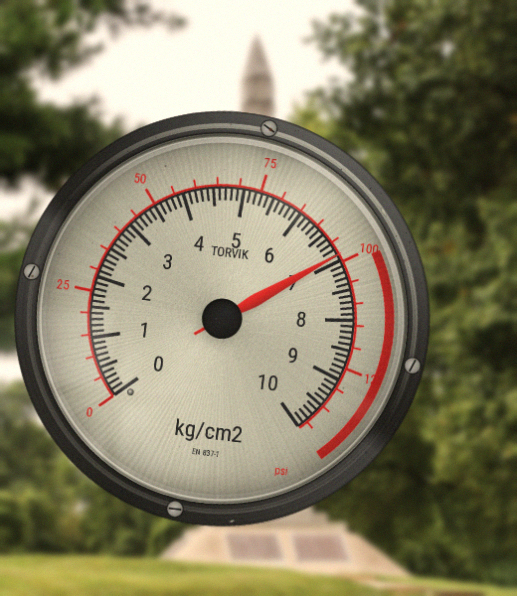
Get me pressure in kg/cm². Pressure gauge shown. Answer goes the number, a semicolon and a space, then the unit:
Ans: 6.9; kg/cm²
